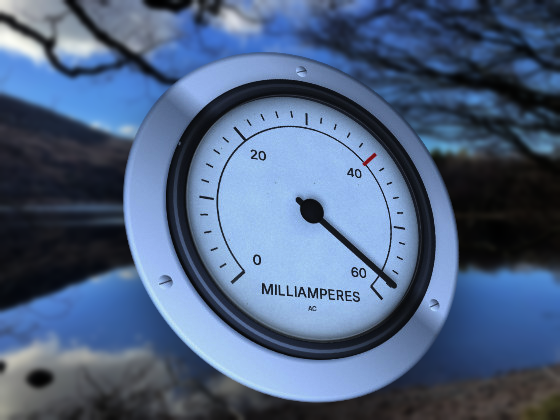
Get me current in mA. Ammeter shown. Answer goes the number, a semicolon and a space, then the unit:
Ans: 58; mA
